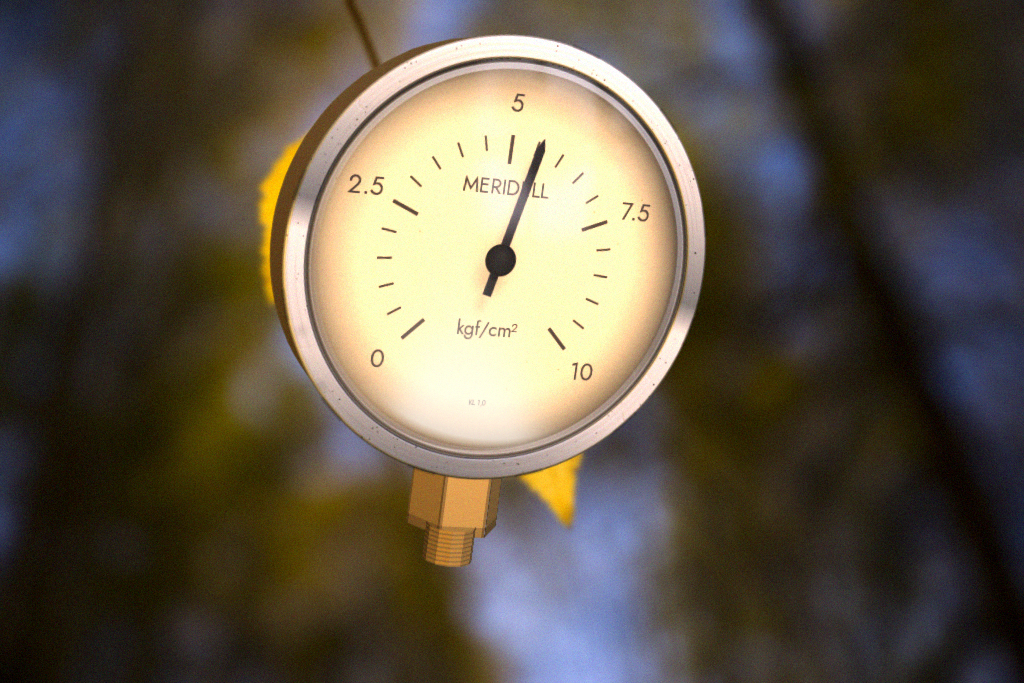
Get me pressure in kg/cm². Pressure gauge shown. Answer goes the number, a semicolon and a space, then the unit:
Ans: 5.5; kg/cm²
